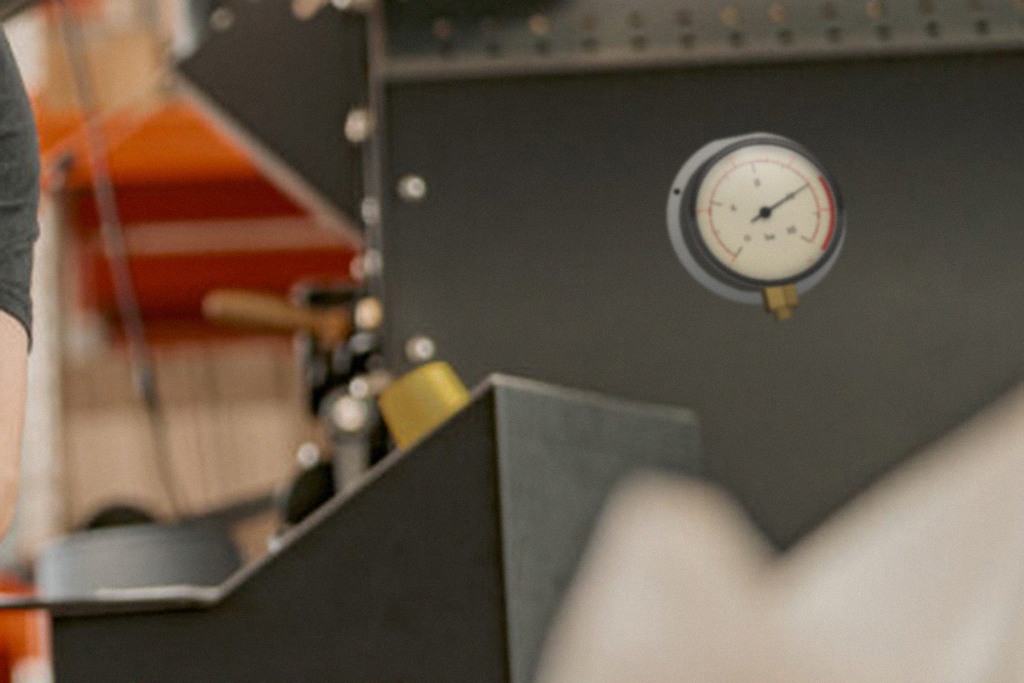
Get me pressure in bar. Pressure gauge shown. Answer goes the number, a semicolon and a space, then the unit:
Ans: 12; bar
